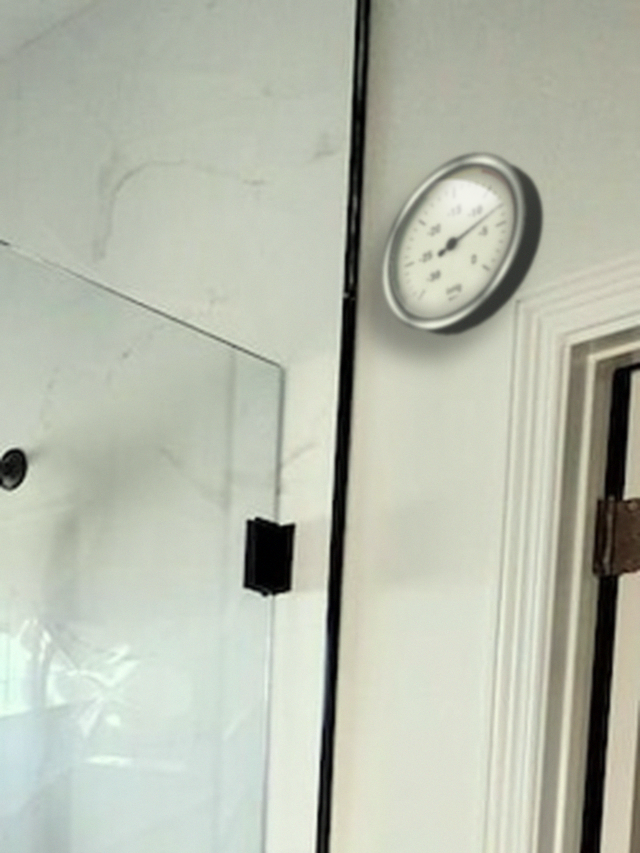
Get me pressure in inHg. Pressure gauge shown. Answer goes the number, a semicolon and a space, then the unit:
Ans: -7; inHg
